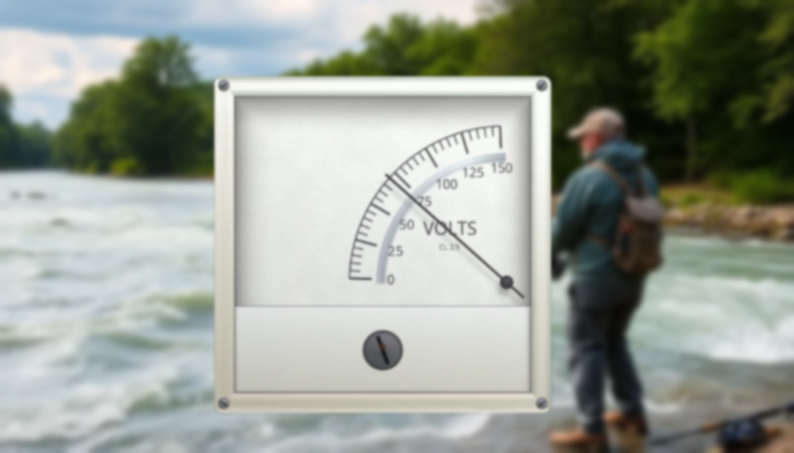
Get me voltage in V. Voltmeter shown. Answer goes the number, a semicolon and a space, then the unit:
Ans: 70; V
